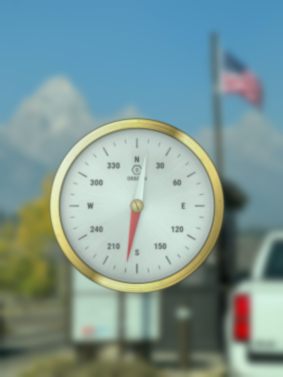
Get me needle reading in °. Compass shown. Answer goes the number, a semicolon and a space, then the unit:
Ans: 190; °
